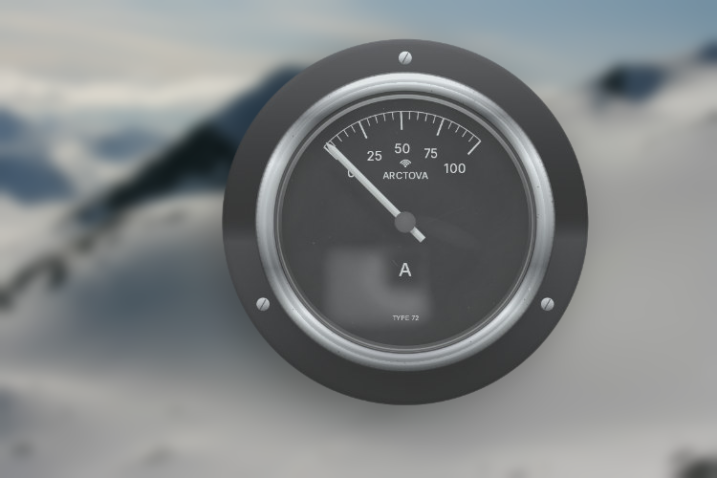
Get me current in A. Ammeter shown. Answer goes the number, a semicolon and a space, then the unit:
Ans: 2.5; A
